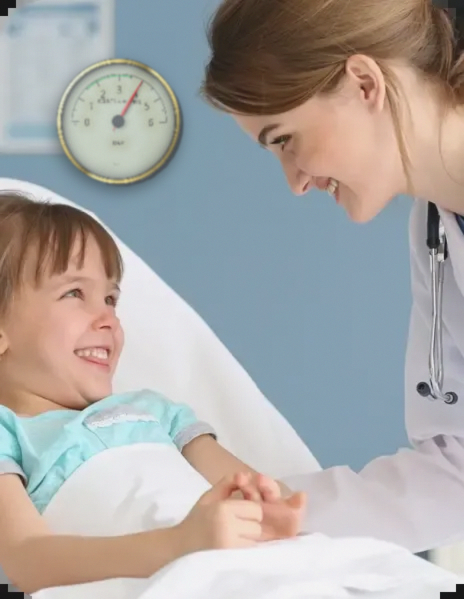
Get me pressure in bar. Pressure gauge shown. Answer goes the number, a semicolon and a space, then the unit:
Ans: 4; bar
